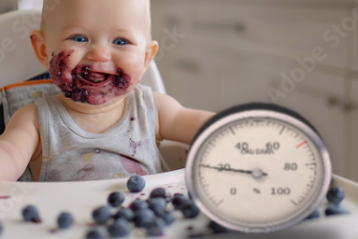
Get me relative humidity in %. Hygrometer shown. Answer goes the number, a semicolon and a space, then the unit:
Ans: 20; %
